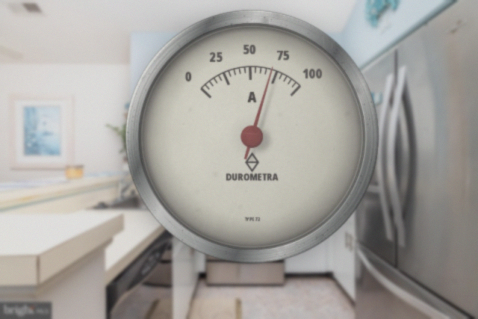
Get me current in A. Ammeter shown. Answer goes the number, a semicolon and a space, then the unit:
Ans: 70; A
